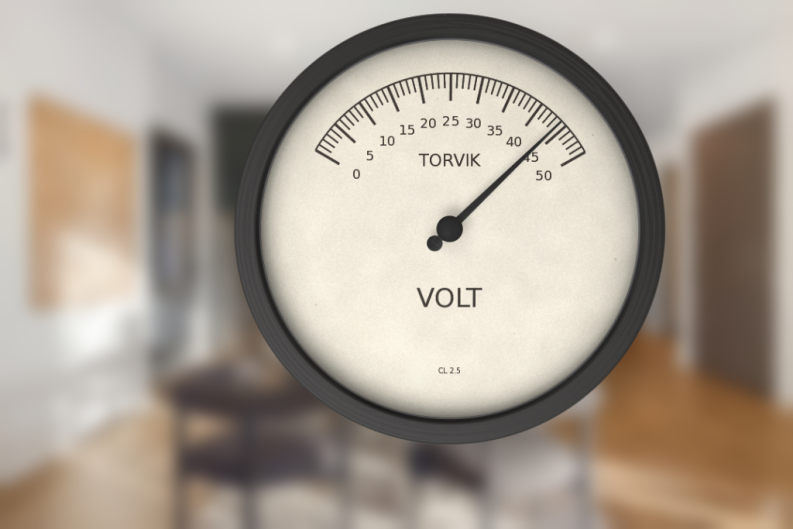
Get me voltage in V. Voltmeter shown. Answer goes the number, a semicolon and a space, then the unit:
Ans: 44; V
